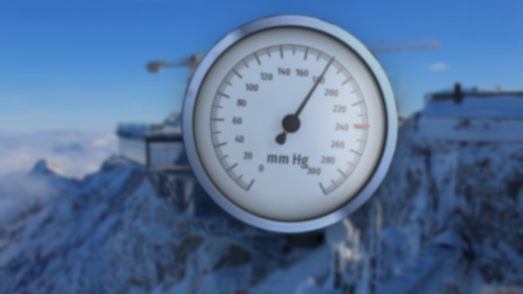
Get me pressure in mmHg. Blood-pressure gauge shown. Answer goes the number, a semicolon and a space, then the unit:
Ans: 180; mmHg
